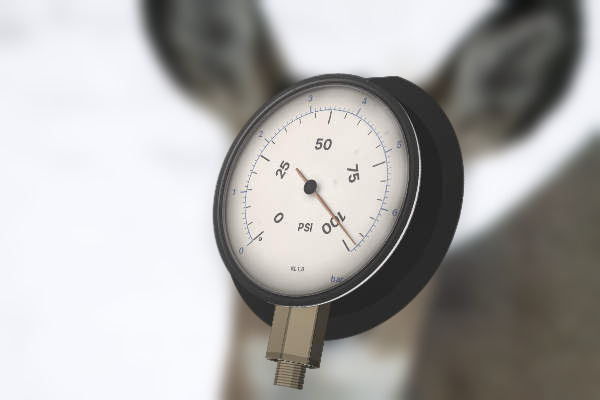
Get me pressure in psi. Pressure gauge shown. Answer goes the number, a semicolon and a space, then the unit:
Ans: 97.5; psi
